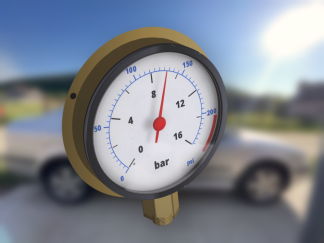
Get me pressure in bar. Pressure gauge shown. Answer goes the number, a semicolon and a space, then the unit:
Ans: 9; bar
